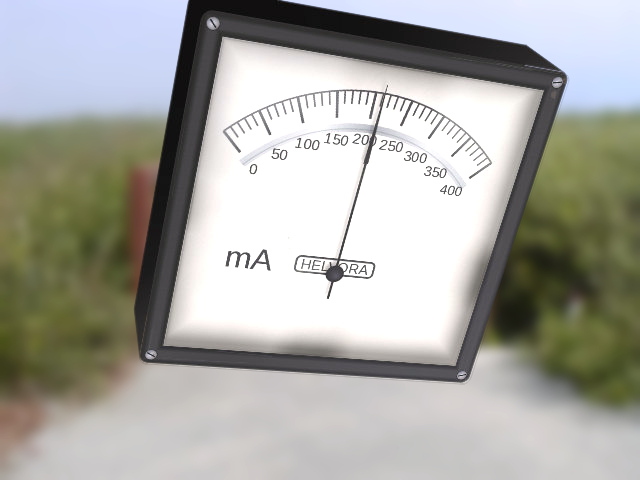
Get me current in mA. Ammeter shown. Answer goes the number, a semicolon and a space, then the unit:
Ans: 210; mA
